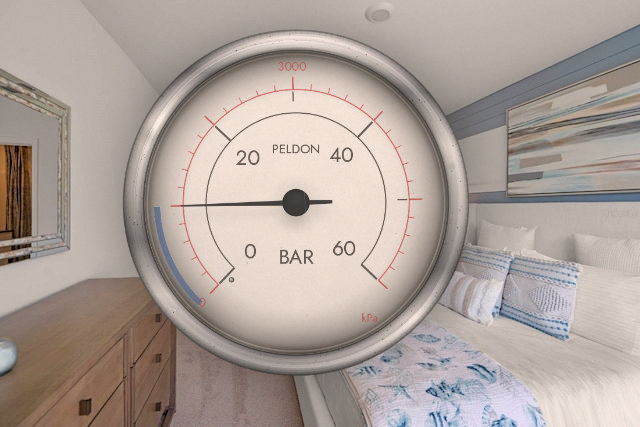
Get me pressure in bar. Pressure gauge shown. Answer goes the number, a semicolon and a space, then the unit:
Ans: 10; bar
